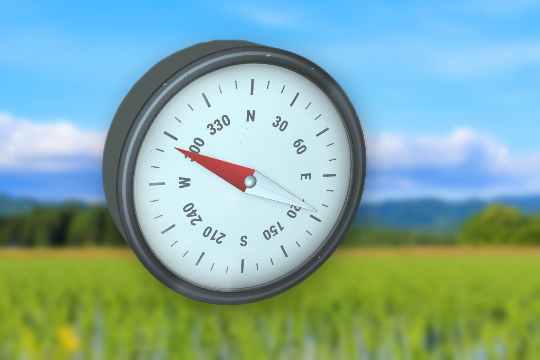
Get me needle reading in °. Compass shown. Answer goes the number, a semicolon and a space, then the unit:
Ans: 295; °
